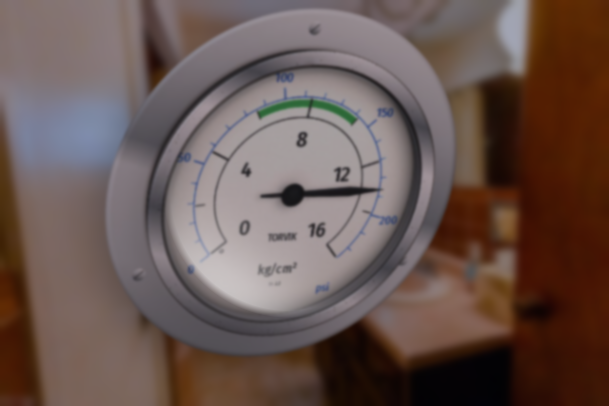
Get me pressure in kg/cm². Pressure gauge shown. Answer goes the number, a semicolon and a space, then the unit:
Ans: 13; kg/cm²
